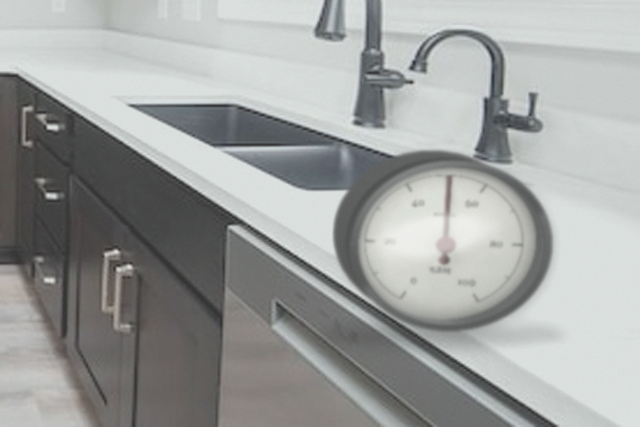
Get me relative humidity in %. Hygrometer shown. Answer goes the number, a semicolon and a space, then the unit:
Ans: 50; %
